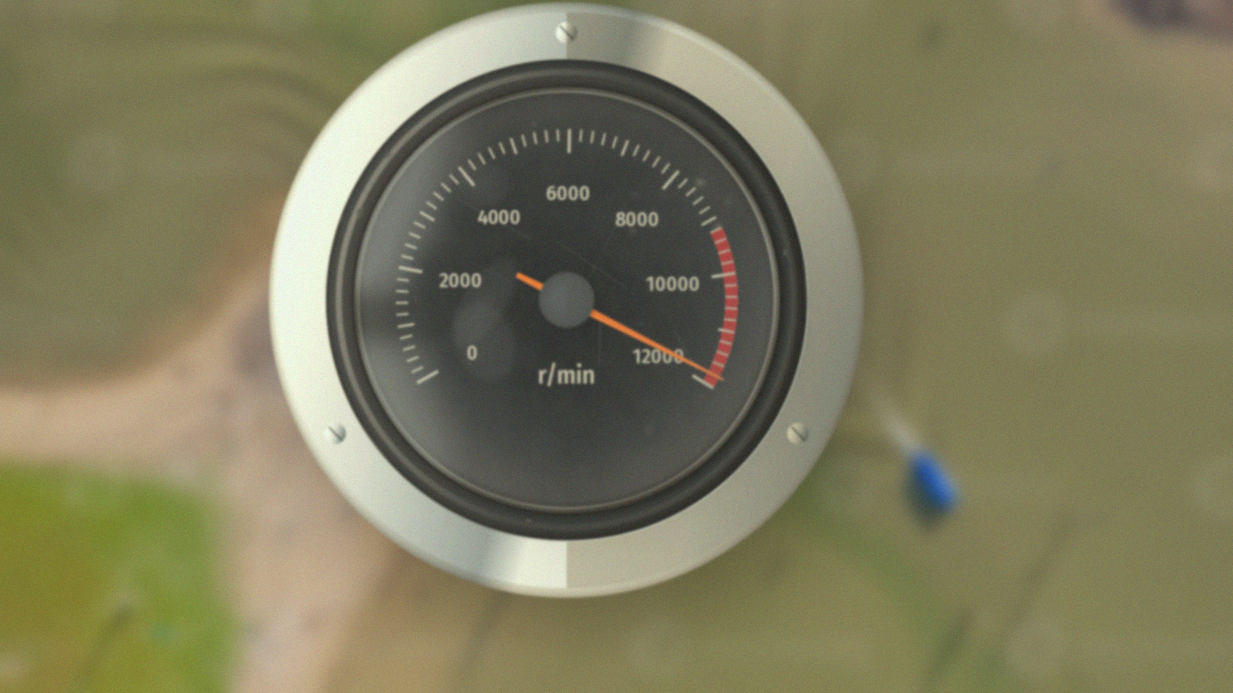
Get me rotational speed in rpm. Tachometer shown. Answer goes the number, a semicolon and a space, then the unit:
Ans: 11800; rpm
